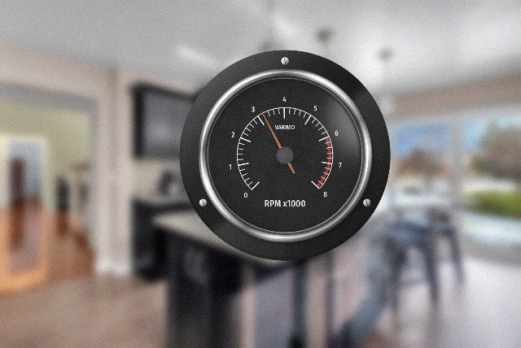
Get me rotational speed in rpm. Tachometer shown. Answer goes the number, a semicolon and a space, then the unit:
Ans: 3200; rpm
